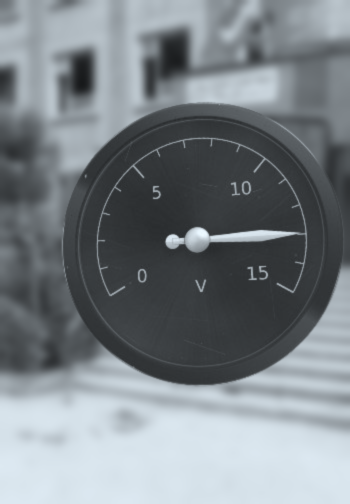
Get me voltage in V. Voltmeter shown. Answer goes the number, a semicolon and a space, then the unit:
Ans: 13; V
